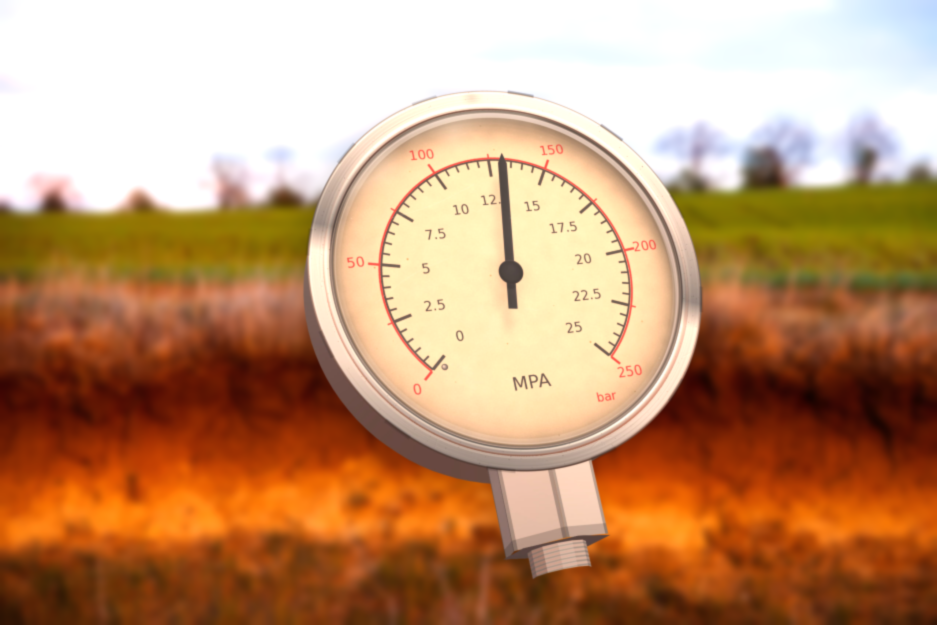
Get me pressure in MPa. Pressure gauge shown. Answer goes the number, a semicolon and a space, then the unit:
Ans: 13; MPa
